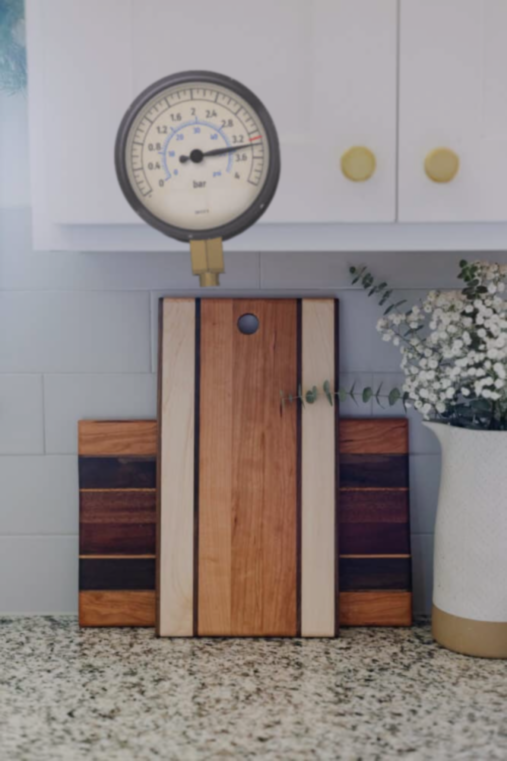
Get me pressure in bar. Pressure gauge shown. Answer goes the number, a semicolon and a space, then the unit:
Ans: 3.4; bar
